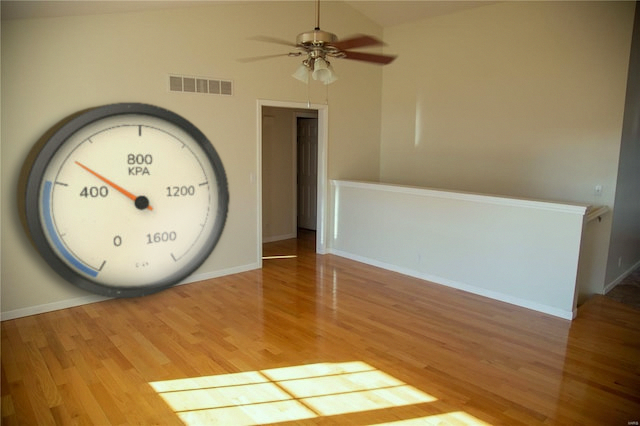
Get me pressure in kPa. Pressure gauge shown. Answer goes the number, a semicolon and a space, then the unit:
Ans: 500; kPa
